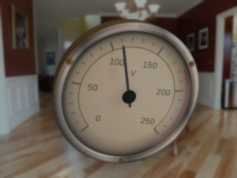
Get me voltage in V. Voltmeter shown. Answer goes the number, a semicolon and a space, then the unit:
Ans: 110; V
